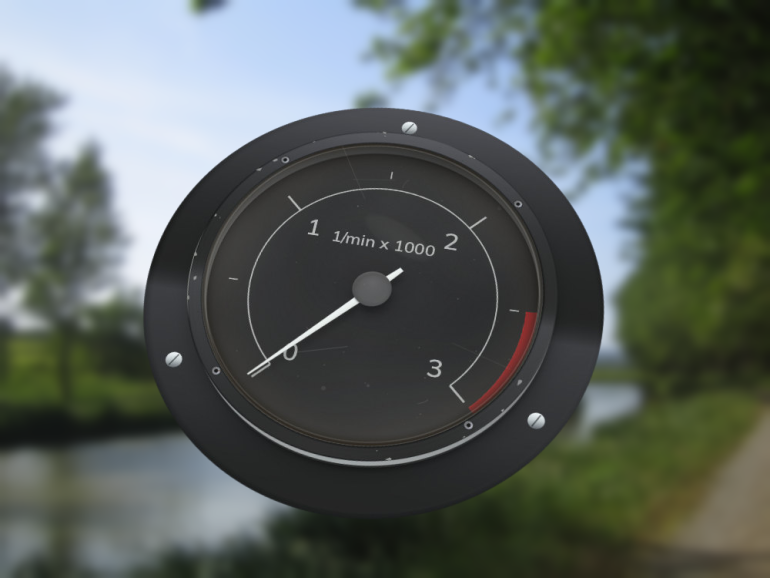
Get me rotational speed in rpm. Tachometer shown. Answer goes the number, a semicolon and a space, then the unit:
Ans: 0; rpm
